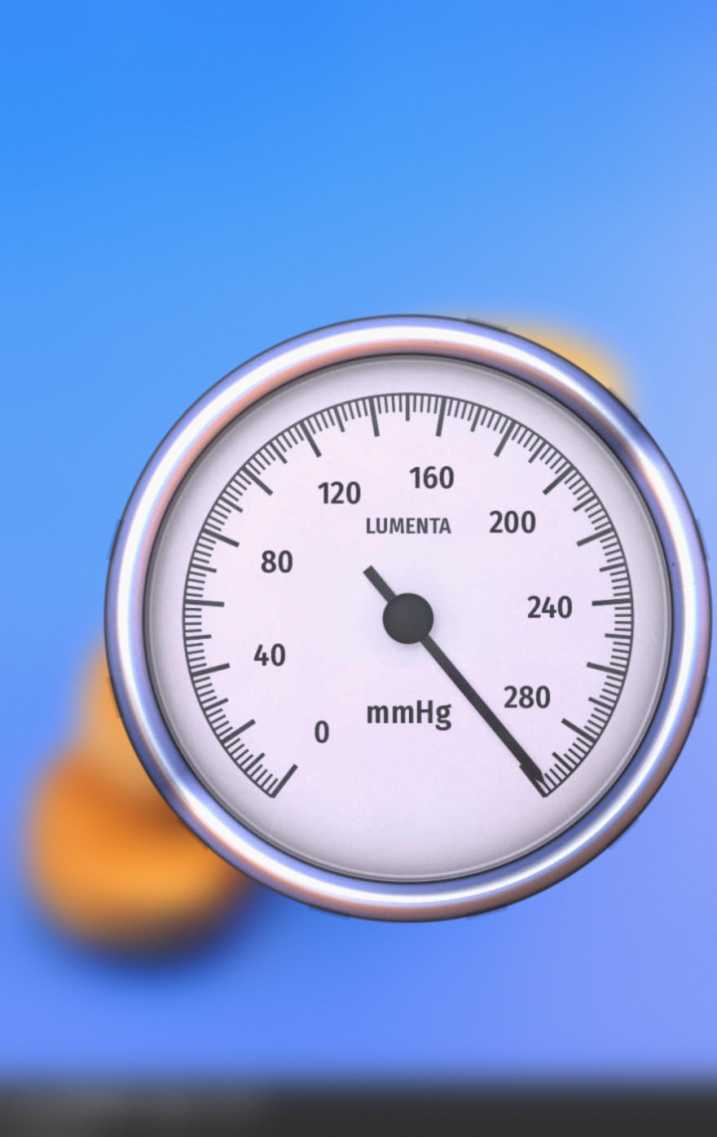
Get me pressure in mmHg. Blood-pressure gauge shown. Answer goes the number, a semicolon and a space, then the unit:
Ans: 298; mmHg
